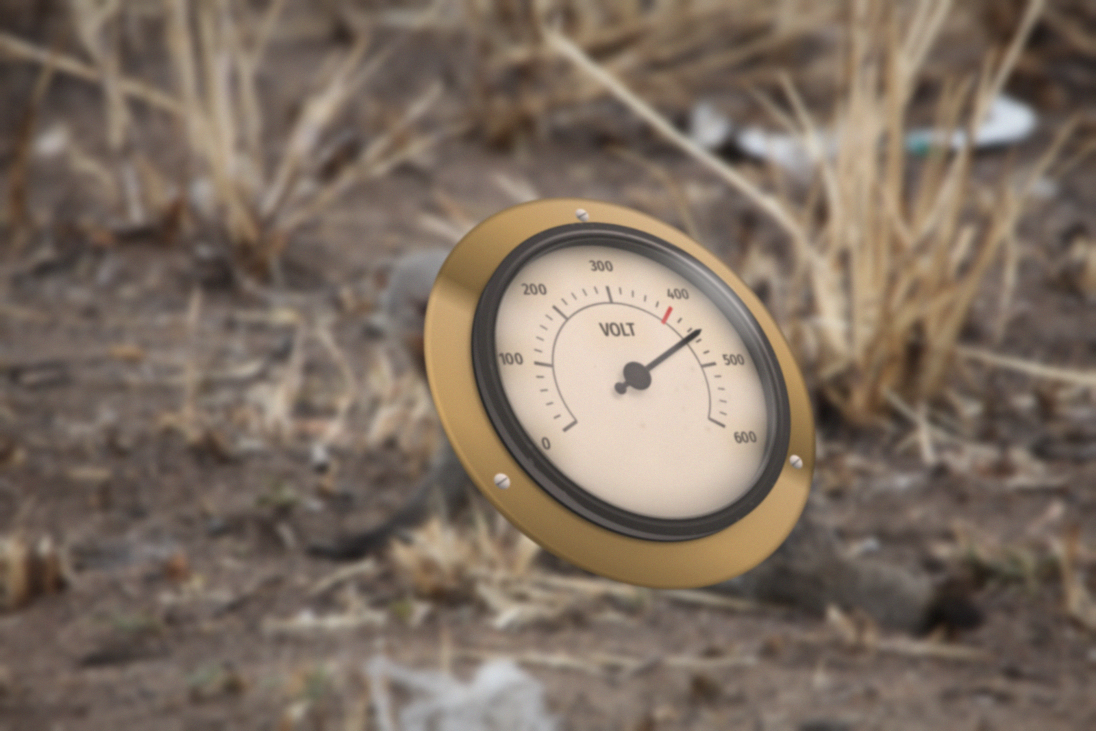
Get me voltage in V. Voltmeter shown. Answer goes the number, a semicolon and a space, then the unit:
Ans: 450; V
